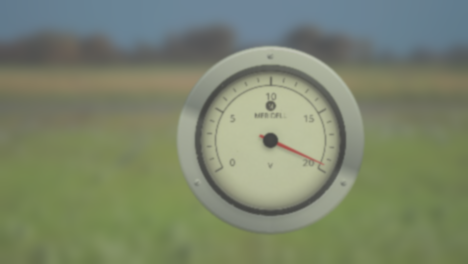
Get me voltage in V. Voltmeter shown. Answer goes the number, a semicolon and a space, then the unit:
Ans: 19.5; V
